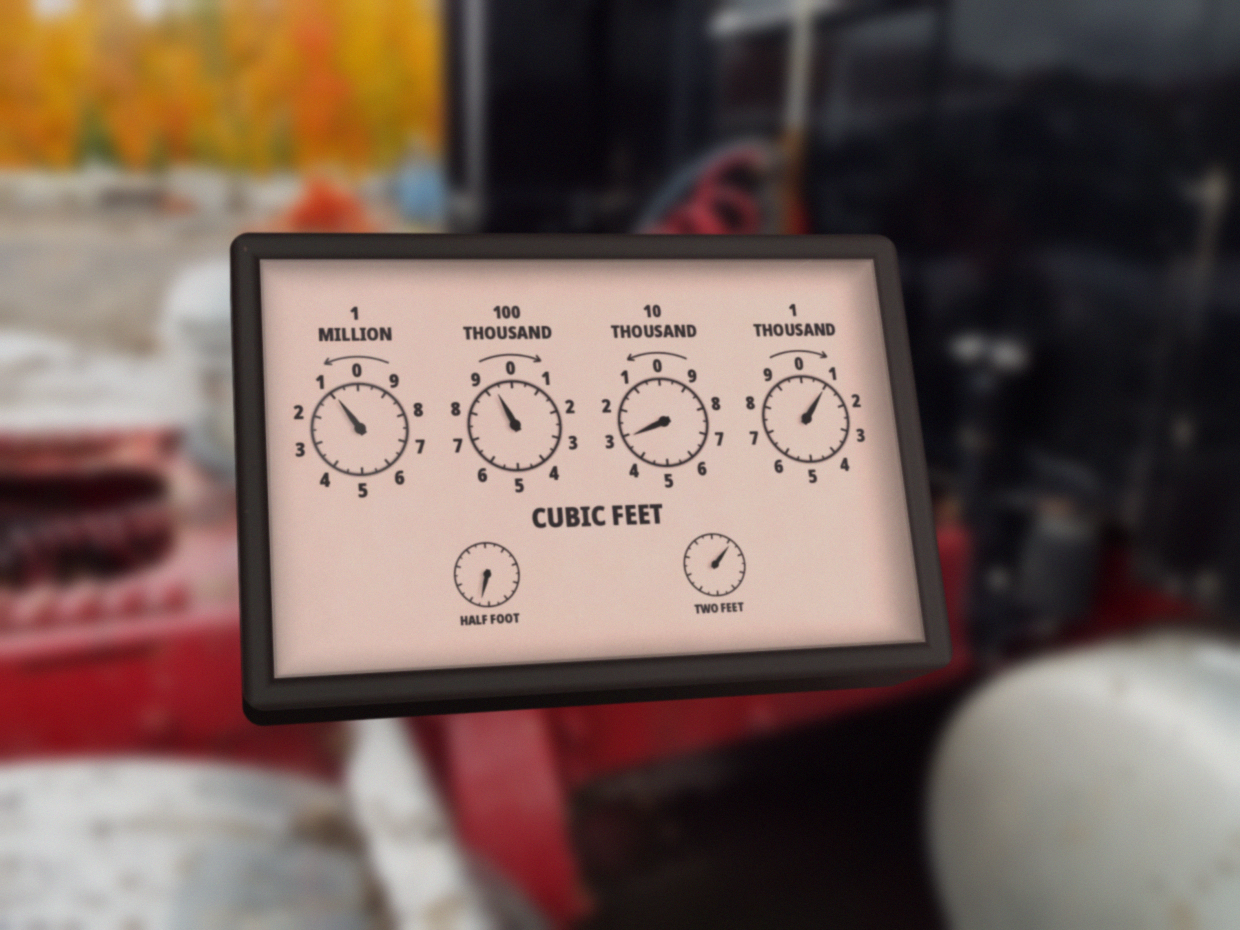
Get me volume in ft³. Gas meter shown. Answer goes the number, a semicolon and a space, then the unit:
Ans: 93100; ft³
